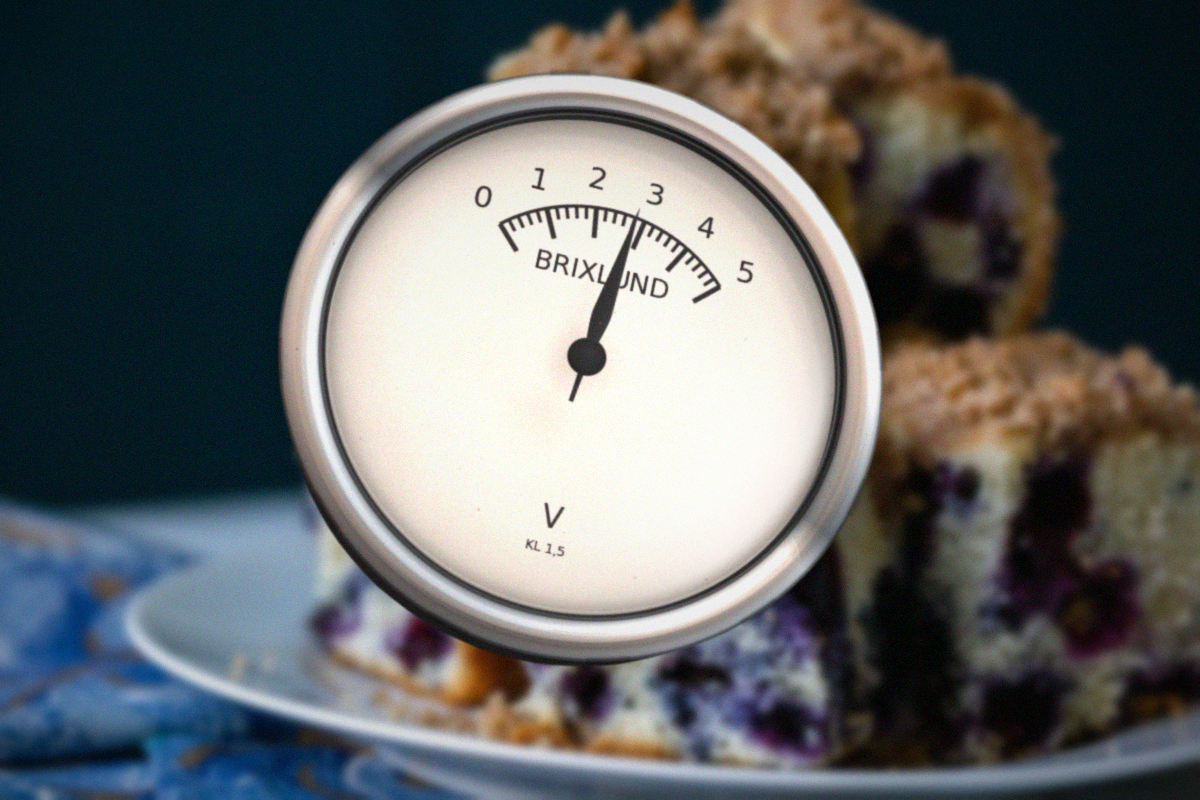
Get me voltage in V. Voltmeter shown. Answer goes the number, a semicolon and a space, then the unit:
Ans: 2.8; V
